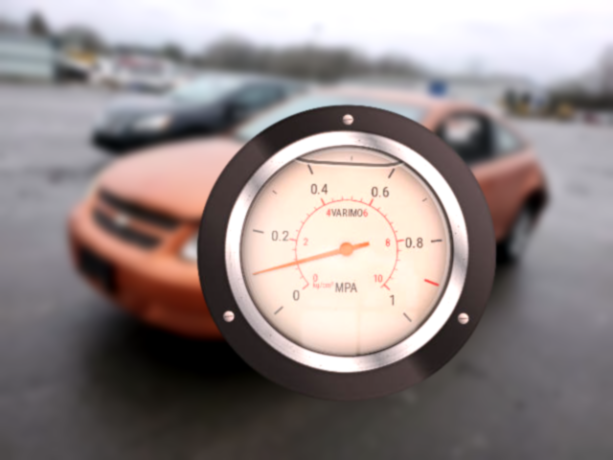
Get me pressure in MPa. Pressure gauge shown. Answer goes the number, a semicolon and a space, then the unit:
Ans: 0.1; MPa
